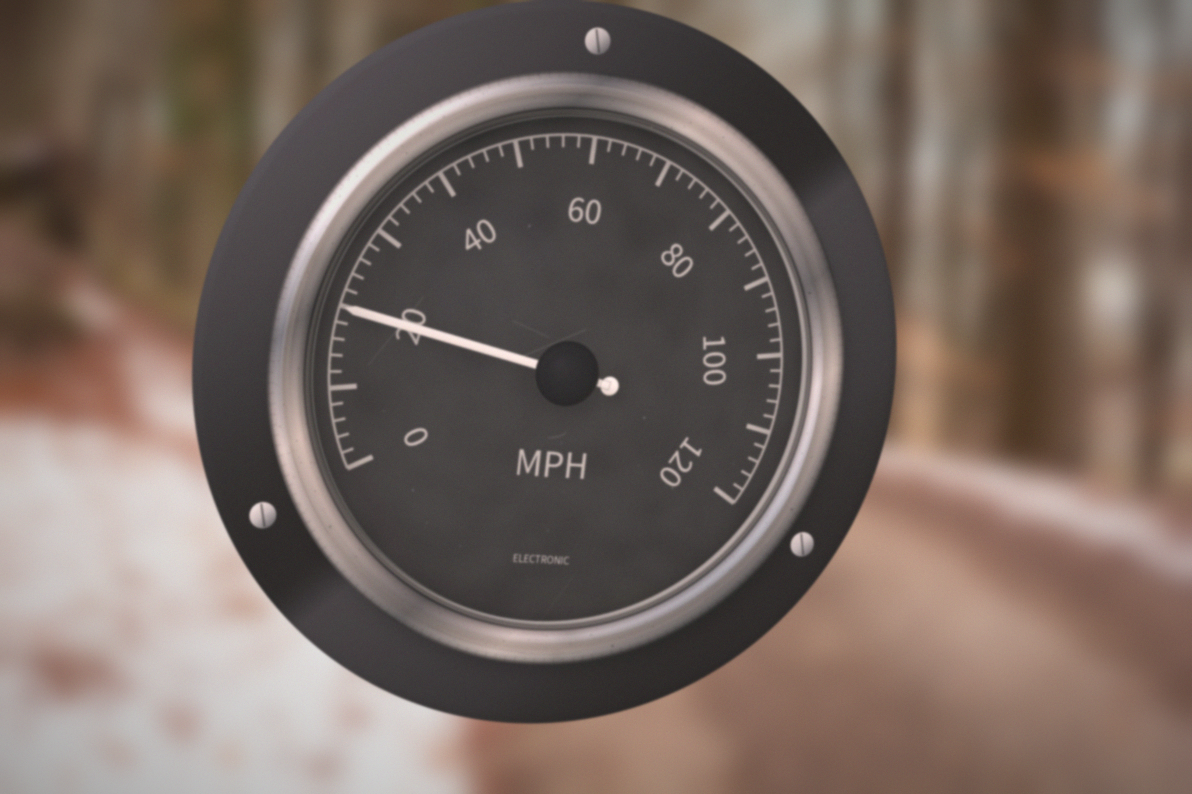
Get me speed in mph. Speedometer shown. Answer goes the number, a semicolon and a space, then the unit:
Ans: 20; mph
